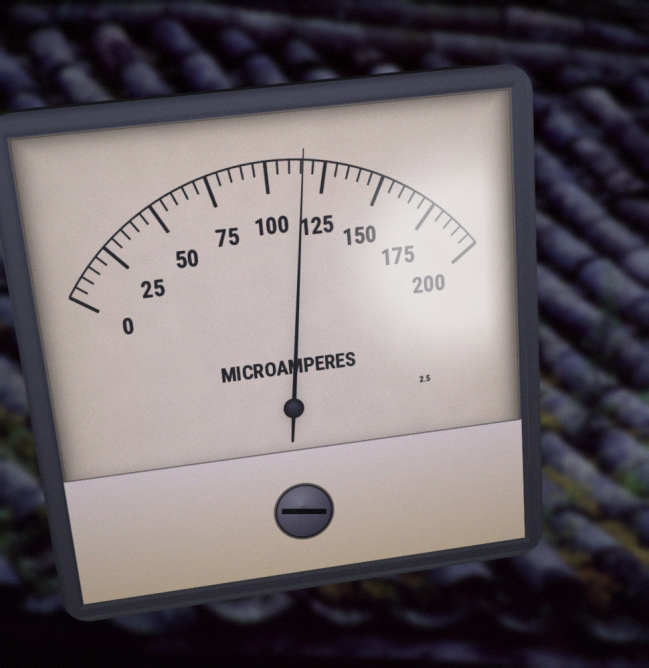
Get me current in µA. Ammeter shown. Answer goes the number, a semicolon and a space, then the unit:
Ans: 115; µA
